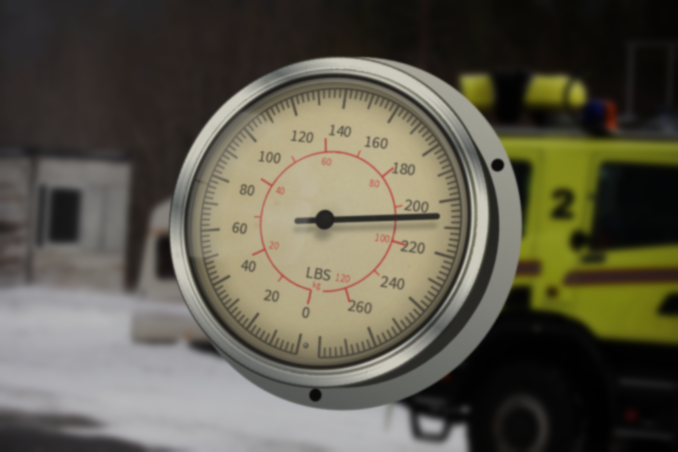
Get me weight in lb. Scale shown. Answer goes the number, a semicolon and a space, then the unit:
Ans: 206; lb
